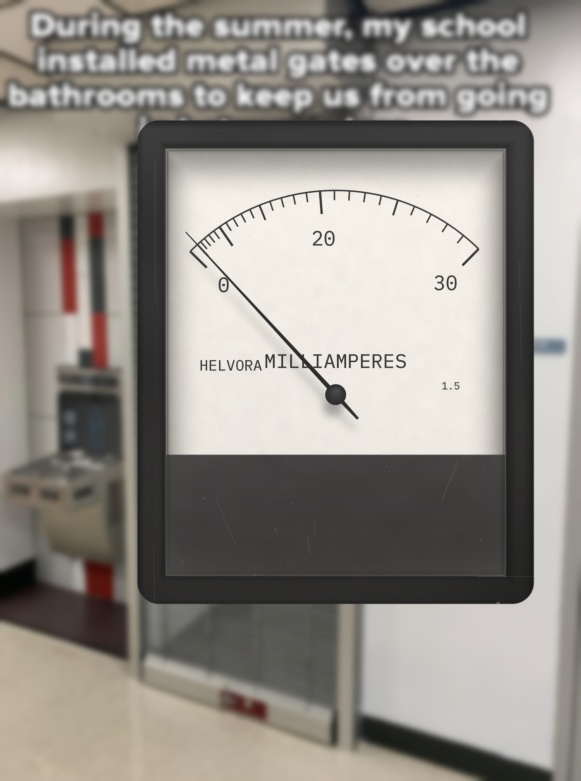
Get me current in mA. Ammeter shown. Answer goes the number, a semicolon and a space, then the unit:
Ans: 5; mA
